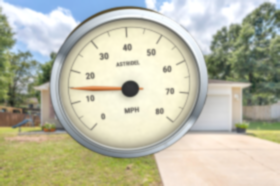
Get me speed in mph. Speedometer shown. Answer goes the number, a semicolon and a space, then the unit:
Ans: 15; mph
